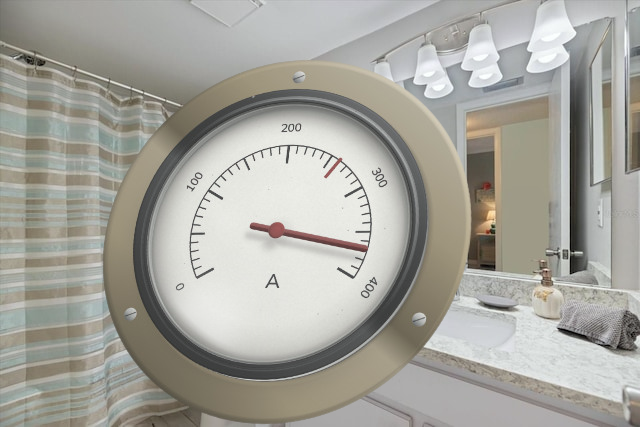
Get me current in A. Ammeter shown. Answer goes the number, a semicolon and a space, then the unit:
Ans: 370; A
